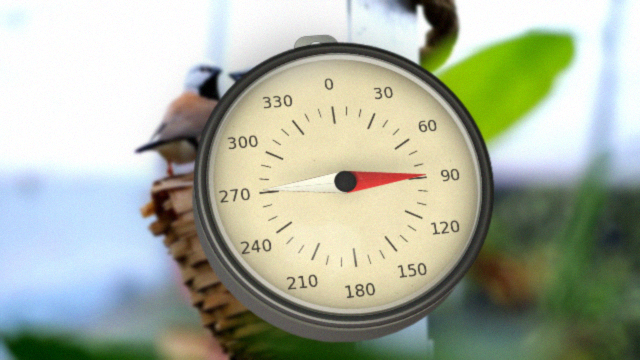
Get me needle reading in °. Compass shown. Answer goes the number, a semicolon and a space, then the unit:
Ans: 90; °
